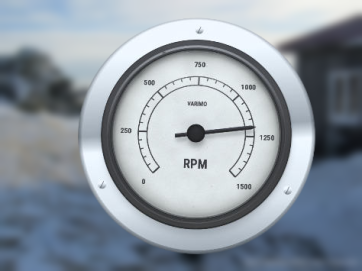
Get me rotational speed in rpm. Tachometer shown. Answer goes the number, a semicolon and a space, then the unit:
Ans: 1200; rpm
